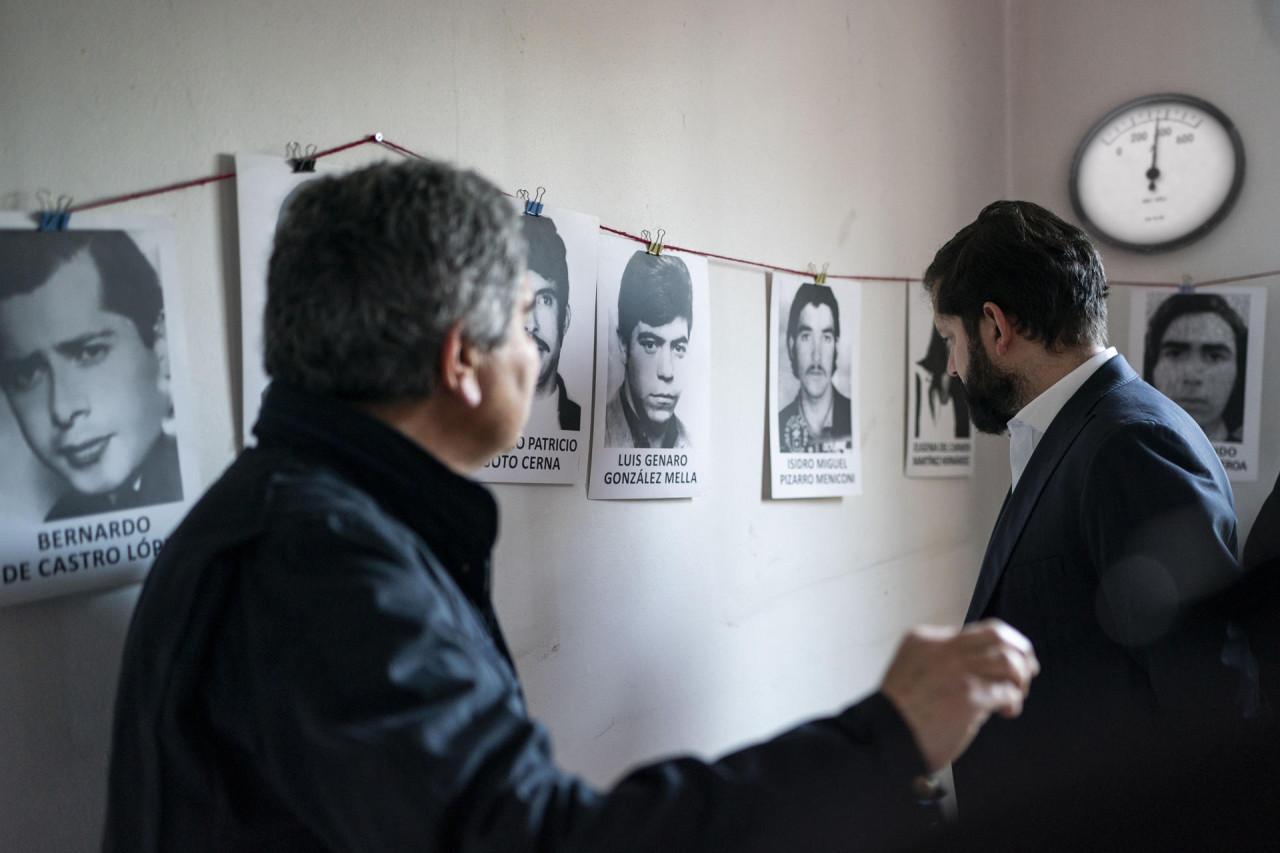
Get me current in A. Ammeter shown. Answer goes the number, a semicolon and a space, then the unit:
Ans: 350; A
